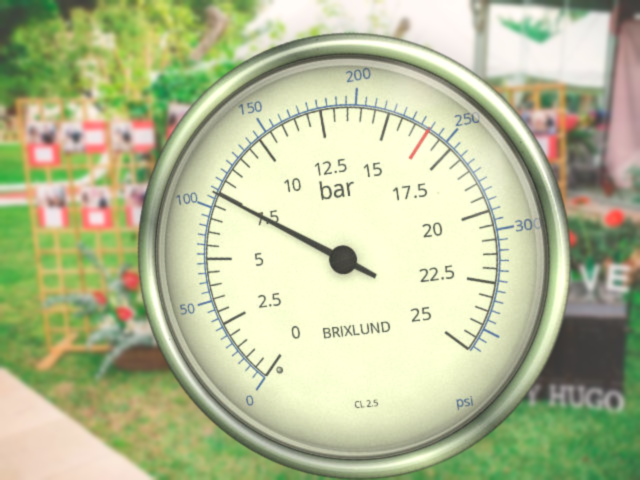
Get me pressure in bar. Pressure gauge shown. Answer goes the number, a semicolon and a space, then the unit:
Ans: 7.5; bar
